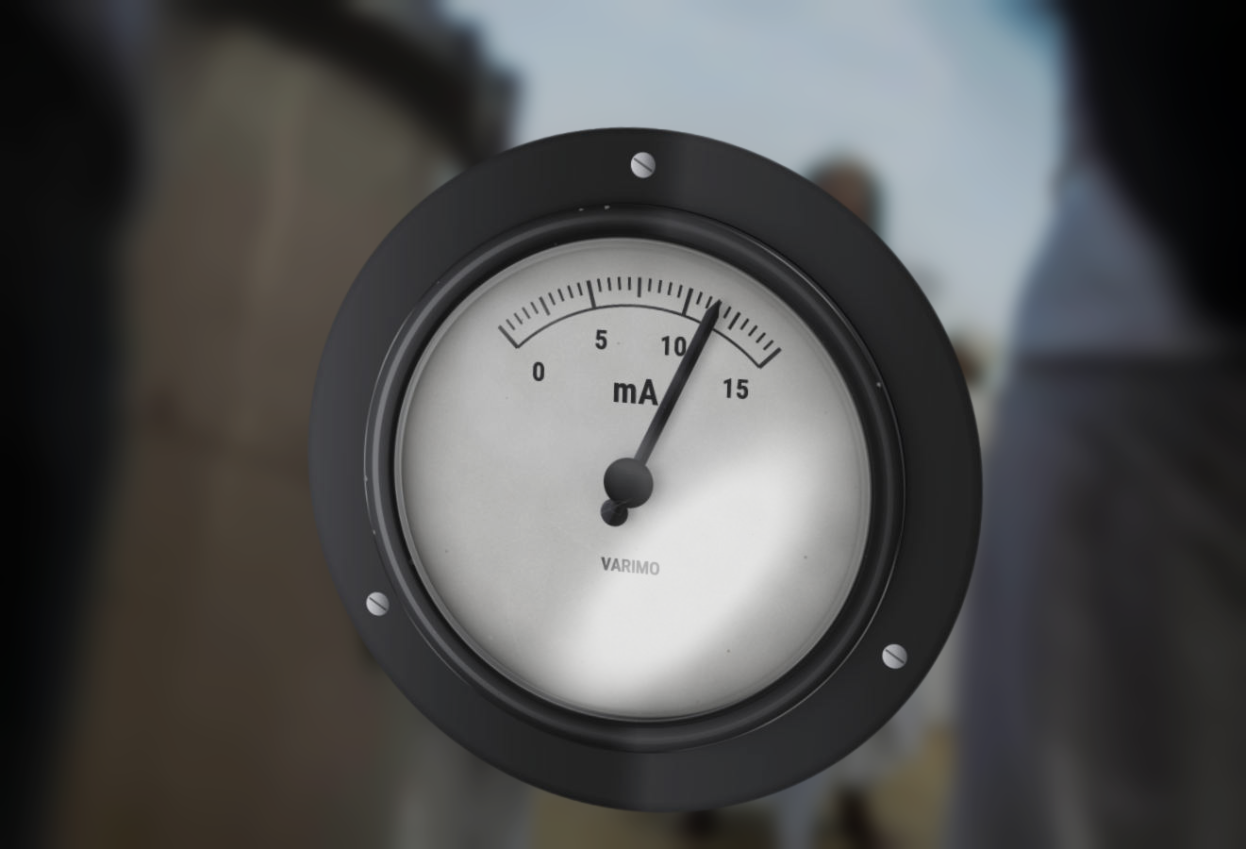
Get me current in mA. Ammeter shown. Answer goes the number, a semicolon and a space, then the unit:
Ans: 11.5; mA
